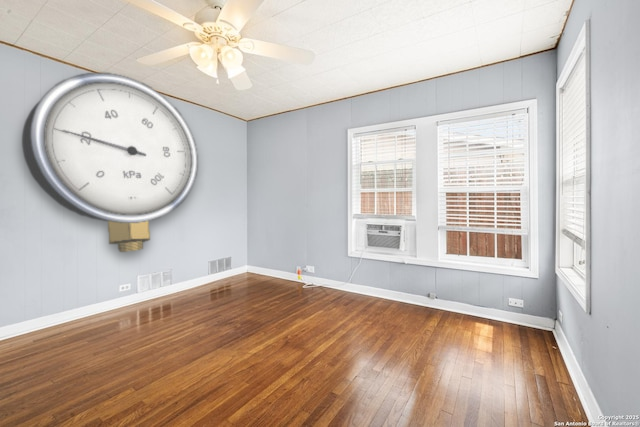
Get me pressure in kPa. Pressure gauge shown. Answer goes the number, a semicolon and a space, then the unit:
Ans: 20; kPa
